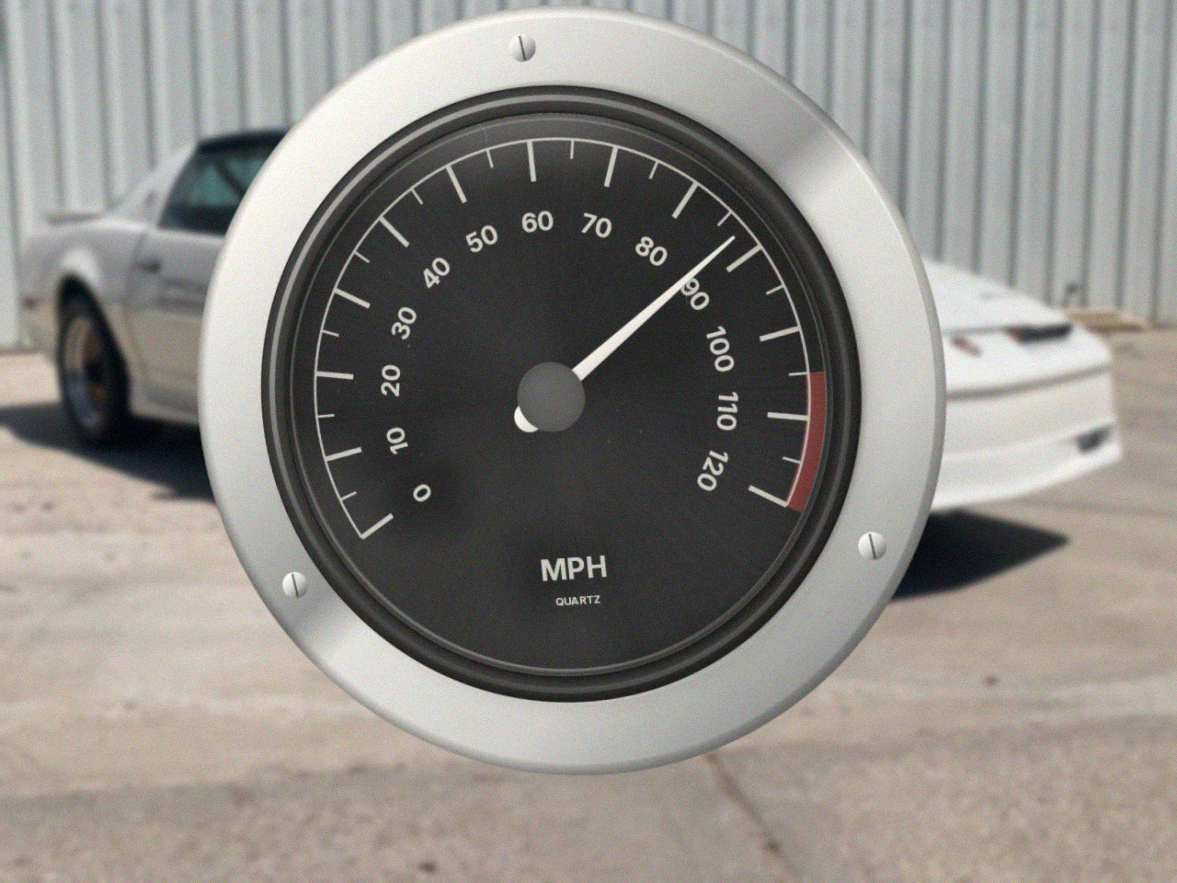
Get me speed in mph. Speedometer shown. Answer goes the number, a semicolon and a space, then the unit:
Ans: 87.5; mph
